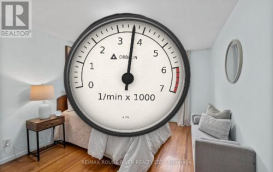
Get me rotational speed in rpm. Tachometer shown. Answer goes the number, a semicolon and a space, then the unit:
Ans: 3600; rpm
